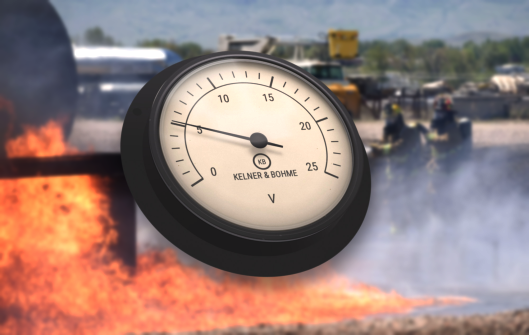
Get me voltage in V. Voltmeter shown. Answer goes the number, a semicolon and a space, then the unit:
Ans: 5; V
